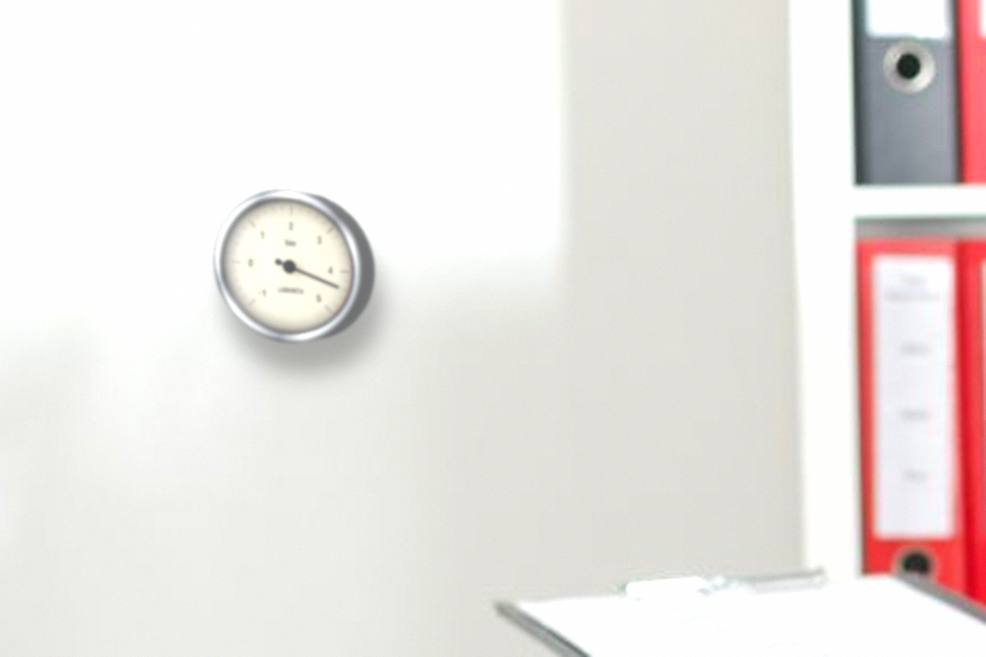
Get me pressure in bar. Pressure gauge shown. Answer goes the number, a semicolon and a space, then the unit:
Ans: 4.4; bar
